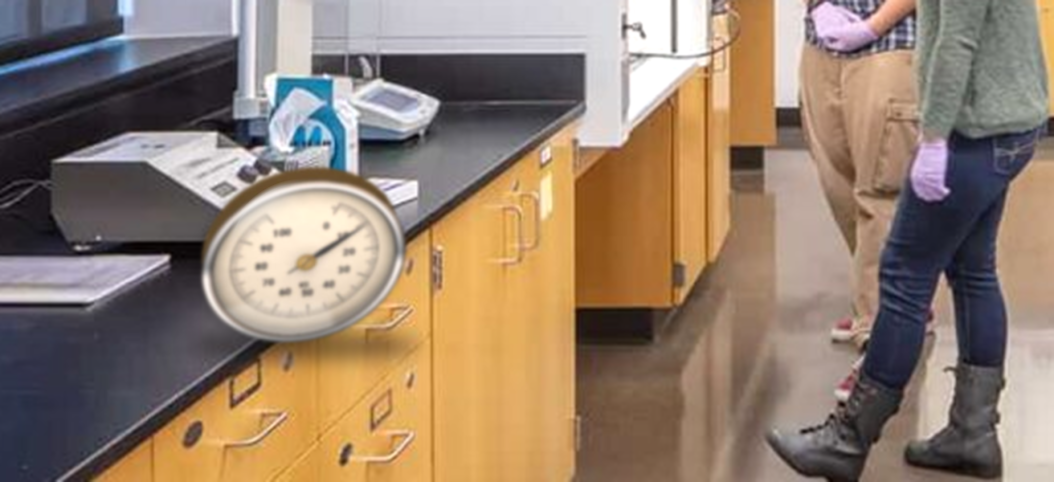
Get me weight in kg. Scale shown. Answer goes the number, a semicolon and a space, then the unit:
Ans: 10; kg
